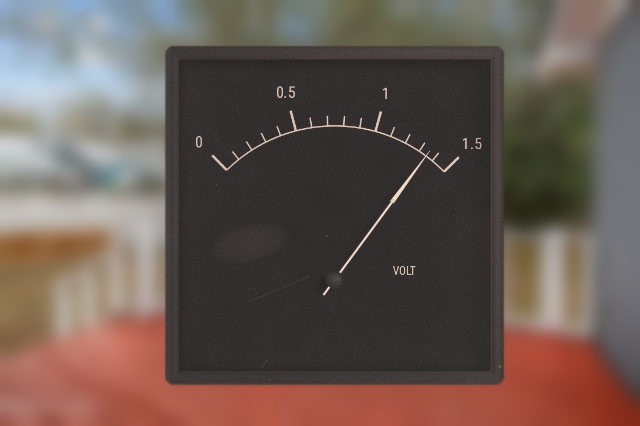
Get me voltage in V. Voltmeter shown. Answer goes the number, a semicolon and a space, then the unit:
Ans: 1.35; V
